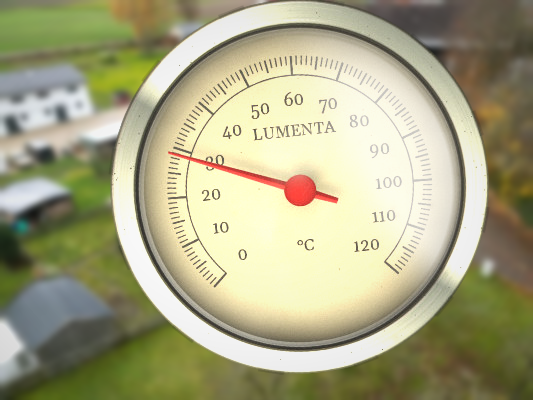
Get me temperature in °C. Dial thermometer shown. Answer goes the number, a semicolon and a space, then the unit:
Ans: 29; °C
